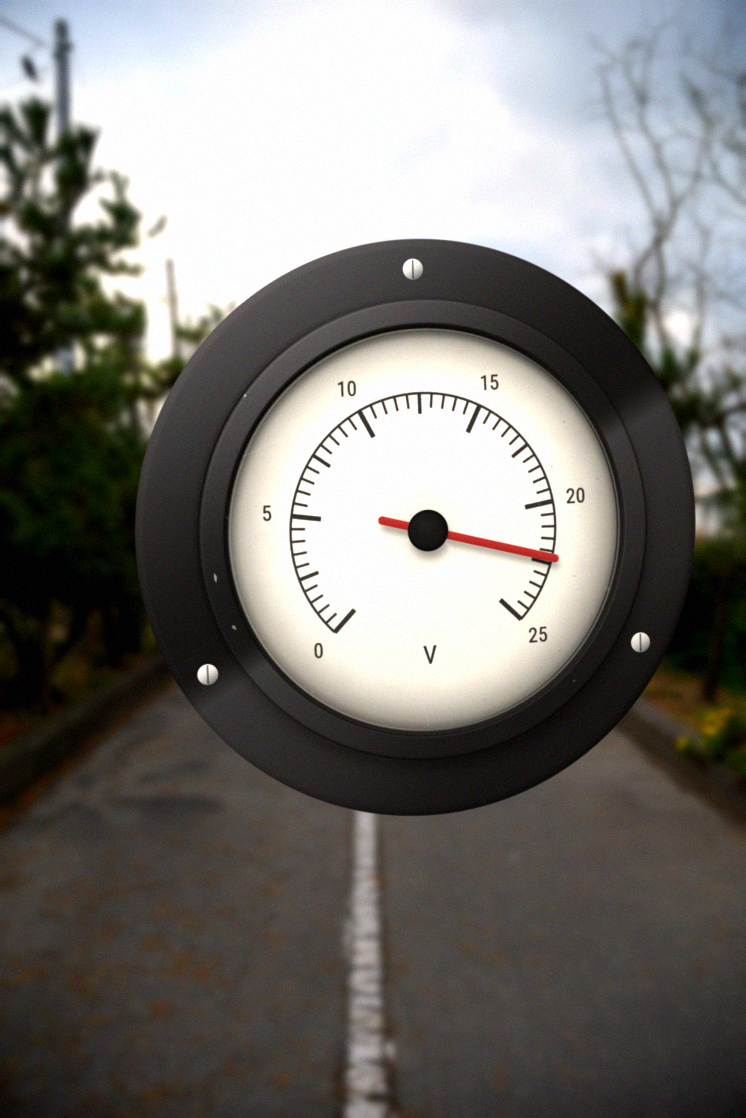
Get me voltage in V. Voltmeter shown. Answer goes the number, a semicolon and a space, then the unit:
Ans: 22.25; V
